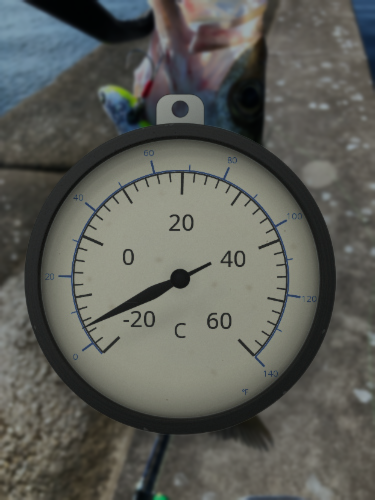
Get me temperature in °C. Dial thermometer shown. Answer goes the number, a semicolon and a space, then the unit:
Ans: -15; °C
